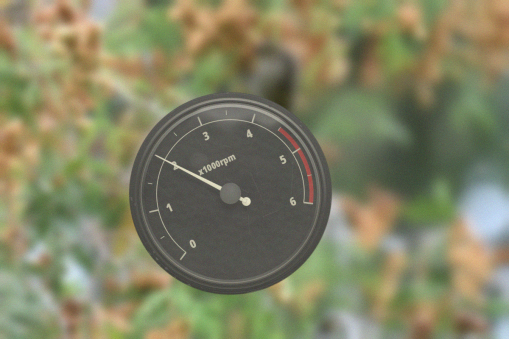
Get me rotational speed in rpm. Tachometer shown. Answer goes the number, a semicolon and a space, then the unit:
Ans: 2000; rpm
